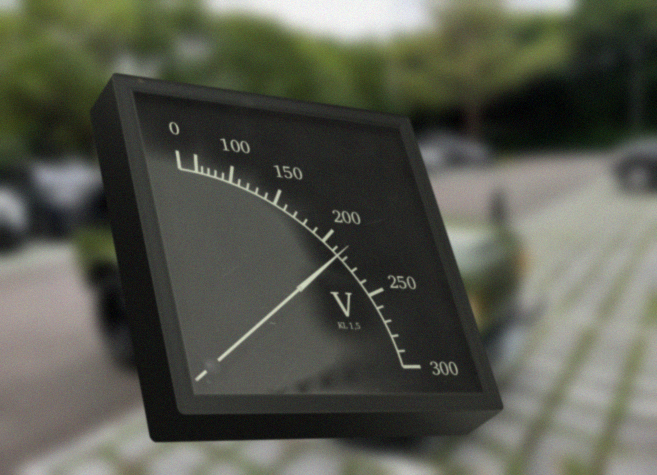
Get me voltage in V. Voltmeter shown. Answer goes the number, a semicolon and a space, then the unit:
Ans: 215; V
